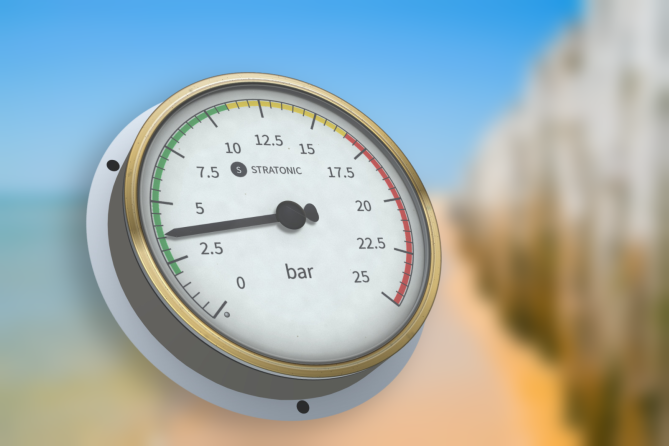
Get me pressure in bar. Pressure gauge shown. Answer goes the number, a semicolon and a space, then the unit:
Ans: 3.5; bar
